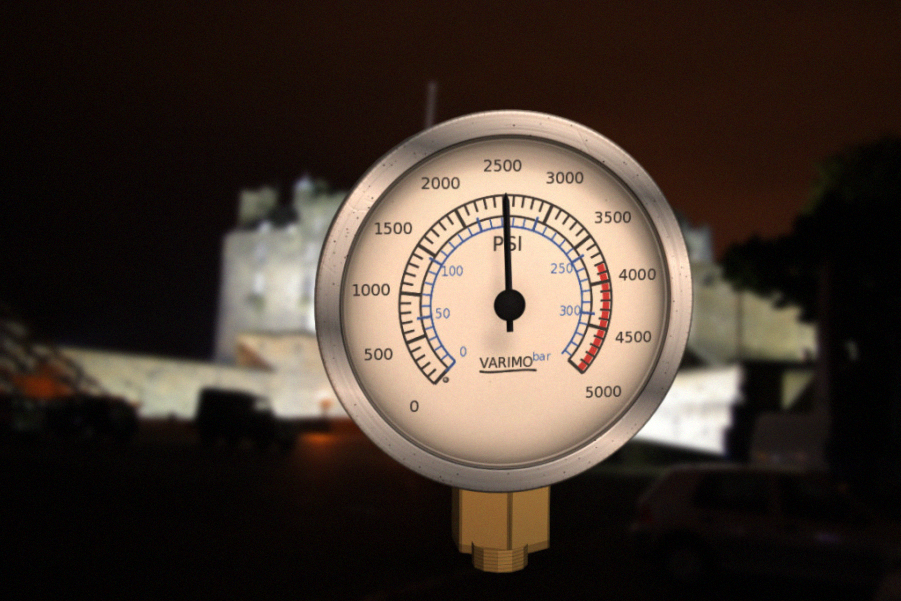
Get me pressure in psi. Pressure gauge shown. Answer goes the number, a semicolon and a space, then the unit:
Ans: 2500; psi
